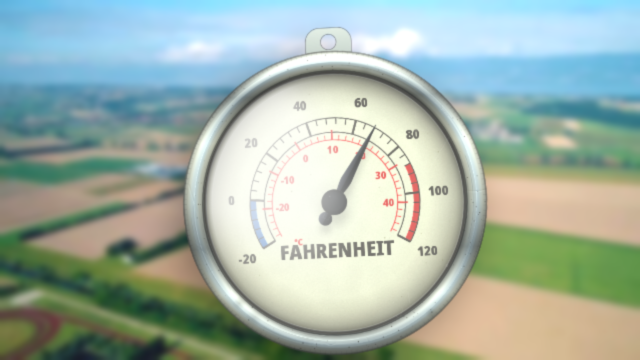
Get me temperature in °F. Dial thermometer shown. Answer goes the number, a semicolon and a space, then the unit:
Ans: 68; °F
